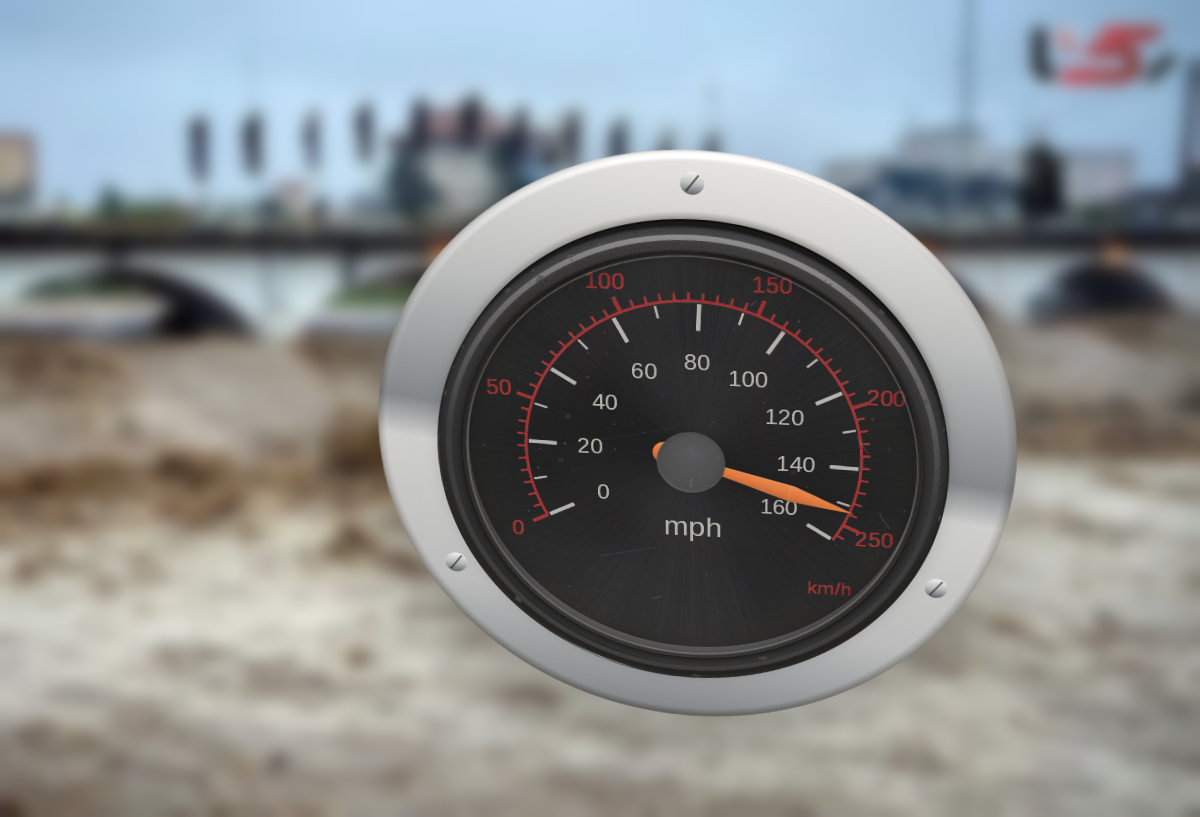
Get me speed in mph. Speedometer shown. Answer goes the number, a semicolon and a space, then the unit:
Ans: 150; mph
